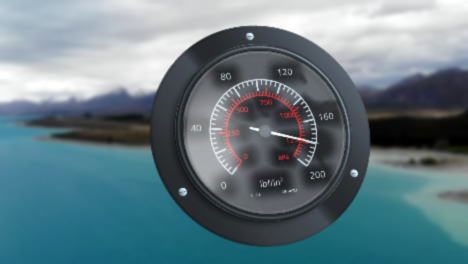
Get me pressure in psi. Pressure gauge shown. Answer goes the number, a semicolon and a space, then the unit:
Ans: 180; psi
